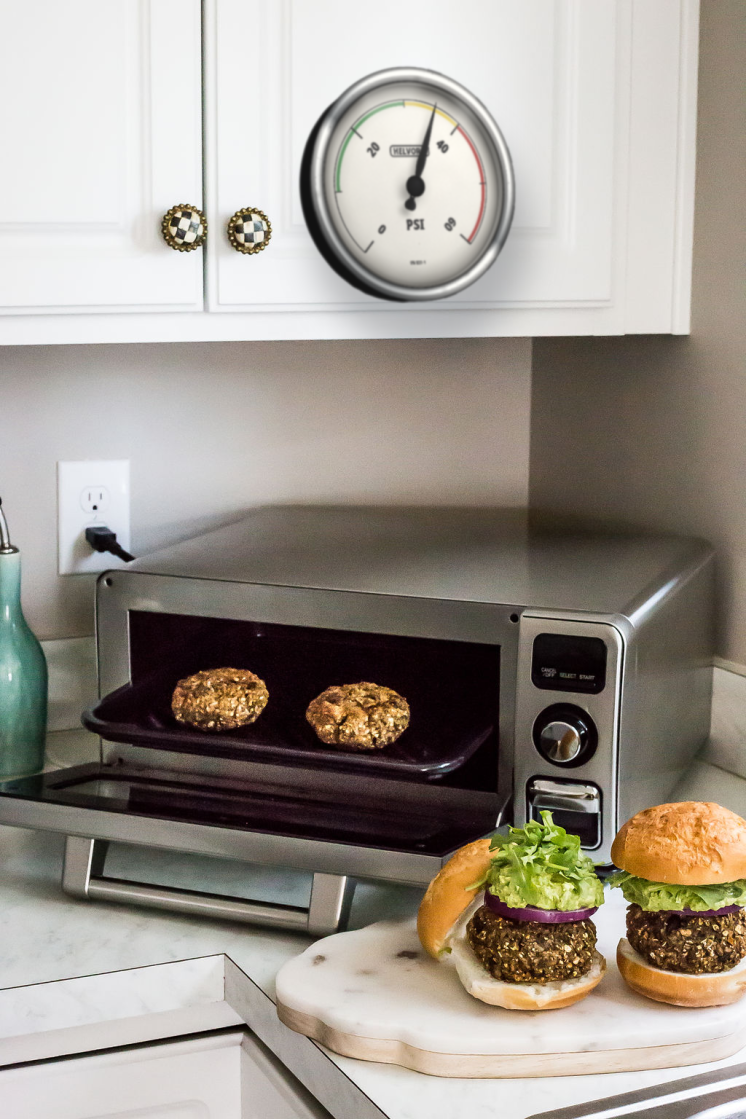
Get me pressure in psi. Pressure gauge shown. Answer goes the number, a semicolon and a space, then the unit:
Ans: 35; psi
